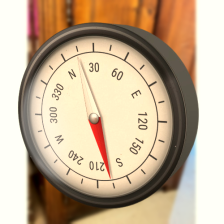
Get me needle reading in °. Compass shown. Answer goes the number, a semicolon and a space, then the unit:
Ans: 195; °
